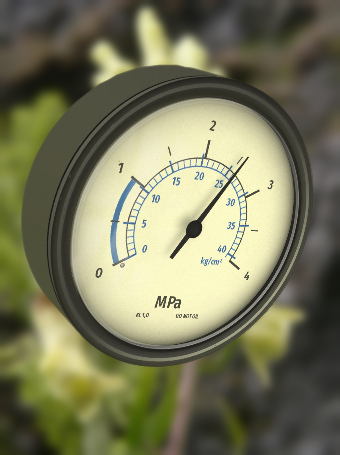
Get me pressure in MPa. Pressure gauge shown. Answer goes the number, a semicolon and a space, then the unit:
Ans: 2.5; MPa
